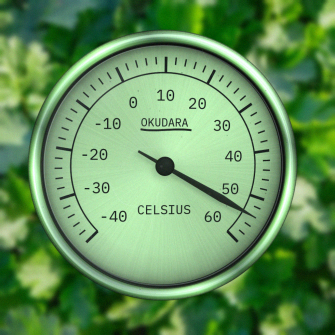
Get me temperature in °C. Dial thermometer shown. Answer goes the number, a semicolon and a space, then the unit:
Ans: 54; °C
